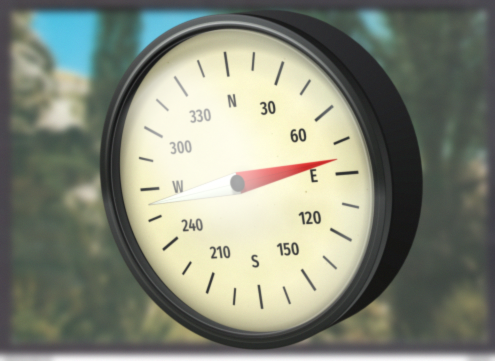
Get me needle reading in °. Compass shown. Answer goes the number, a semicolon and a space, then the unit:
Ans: 82.5; °
